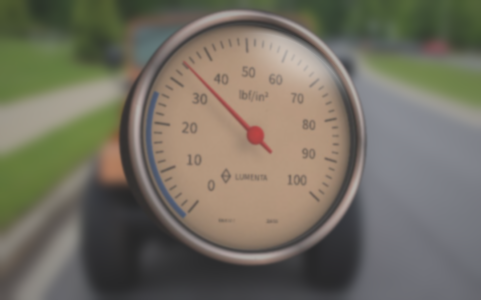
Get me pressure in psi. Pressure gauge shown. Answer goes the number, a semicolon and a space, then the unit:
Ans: 34; psi
